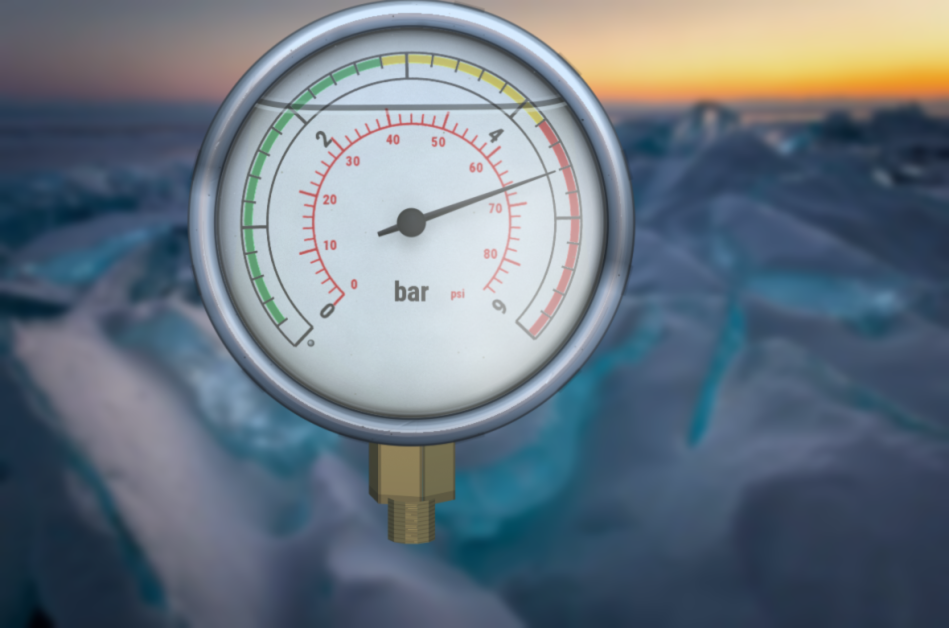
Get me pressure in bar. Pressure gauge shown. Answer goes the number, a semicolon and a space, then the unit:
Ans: 4.6; bar
